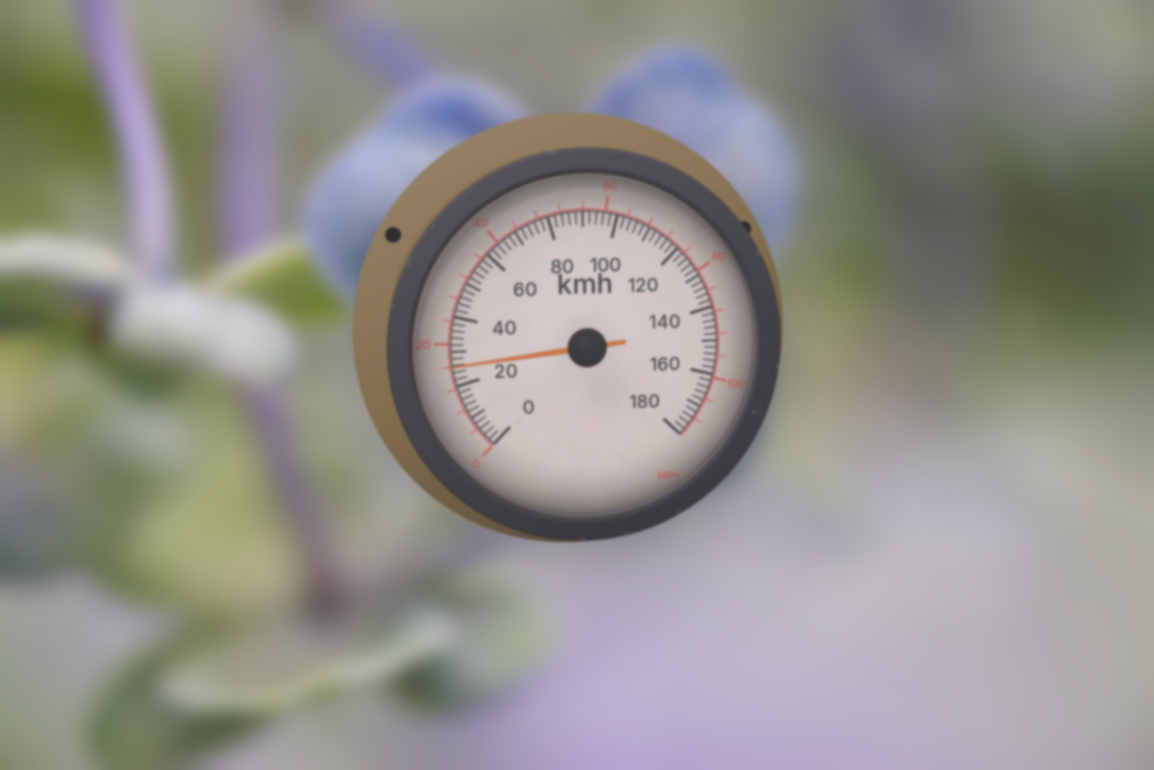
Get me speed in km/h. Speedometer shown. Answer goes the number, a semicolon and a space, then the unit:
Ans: 26; km/h
